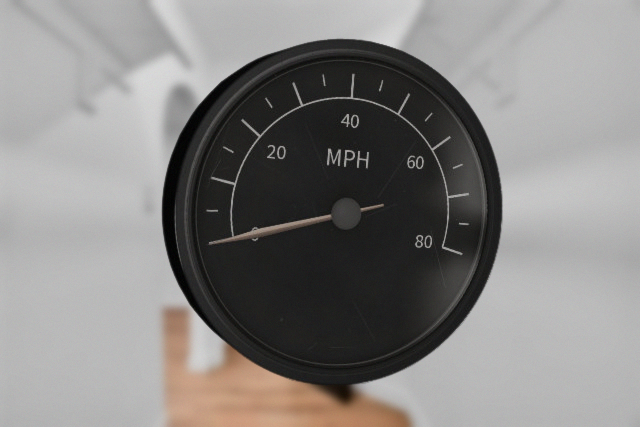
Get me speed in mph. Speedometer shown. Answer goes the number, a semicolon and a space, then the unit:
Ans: 0; mph
